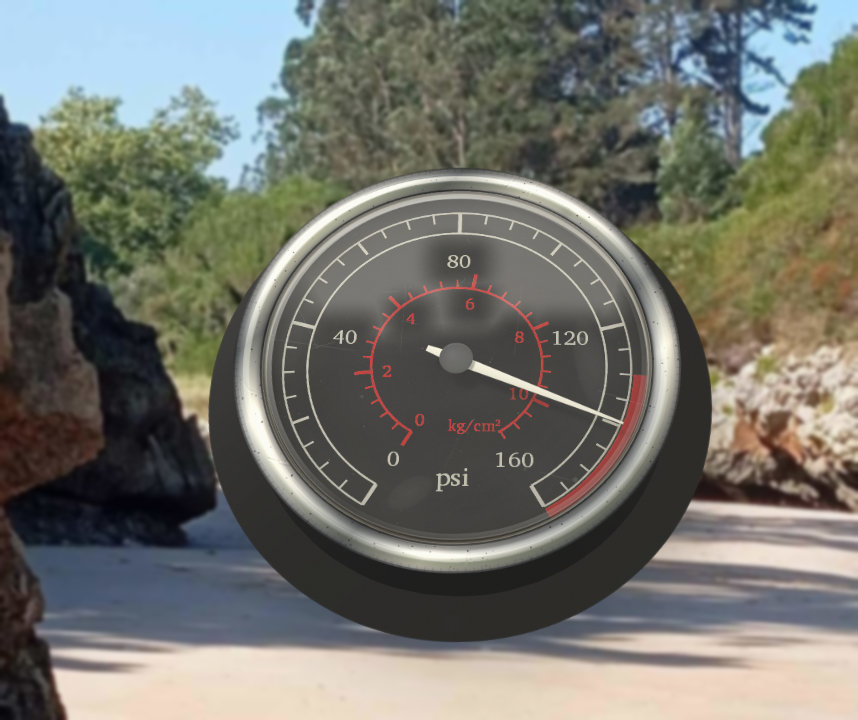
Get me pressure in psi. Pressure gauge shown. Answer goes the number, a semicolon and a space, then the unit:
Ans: 140; psi
